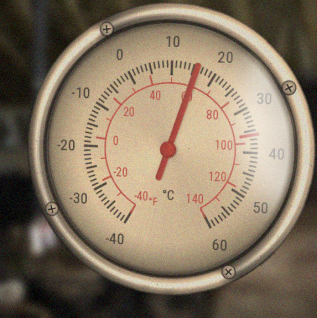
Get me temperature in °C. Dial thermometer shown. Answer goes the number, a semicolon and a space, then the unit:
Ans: 16; °C
